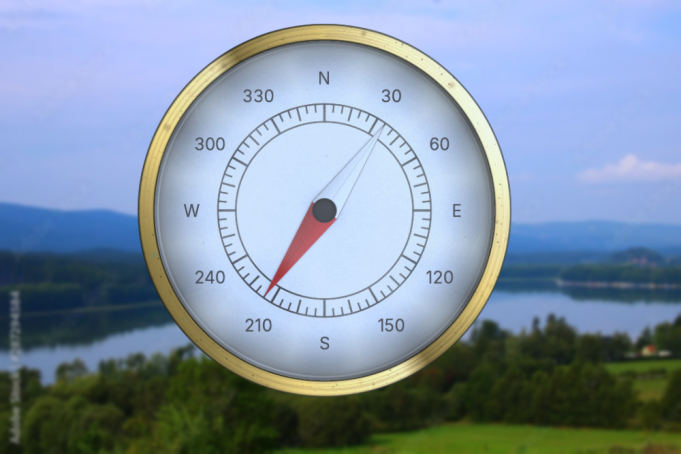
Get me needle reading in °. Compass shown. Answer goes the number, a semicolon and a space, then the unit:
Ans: 215; °
